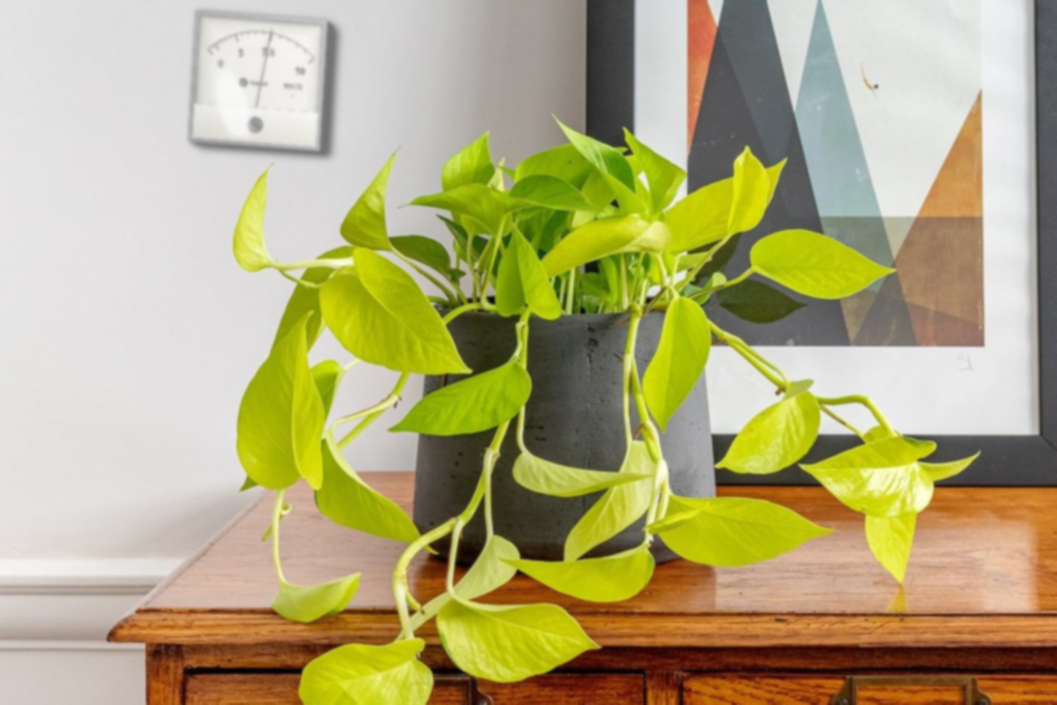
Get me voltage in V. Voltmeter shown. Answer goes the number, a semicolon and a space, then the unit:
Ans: 7.5; V
